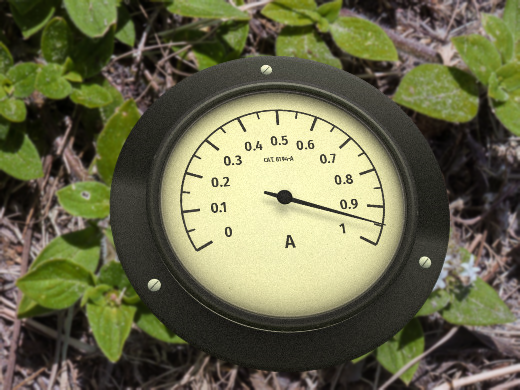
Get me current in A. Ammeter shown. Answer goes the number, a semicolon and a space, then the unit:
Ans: 0.95; A
